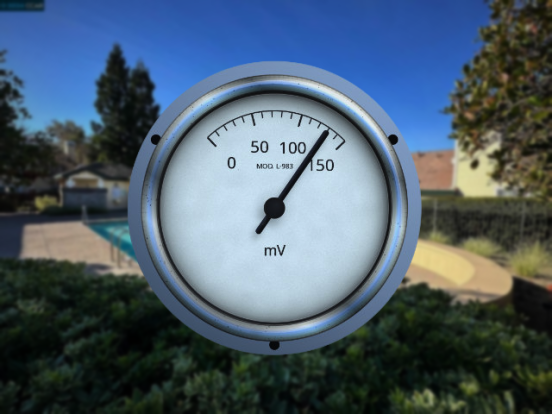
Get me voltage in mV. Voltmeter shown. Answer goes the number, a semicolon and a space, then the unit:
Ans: 130; mV
